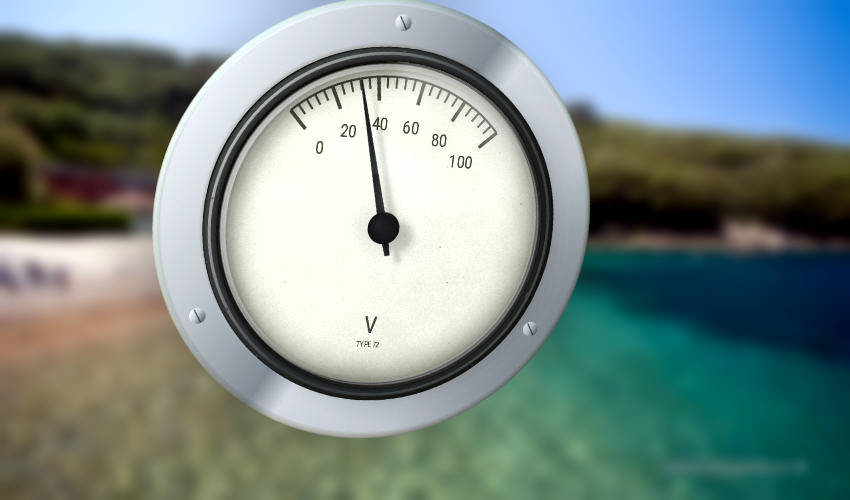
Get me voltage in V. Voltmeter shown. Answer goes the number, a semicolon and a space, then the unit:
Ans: 32; V
